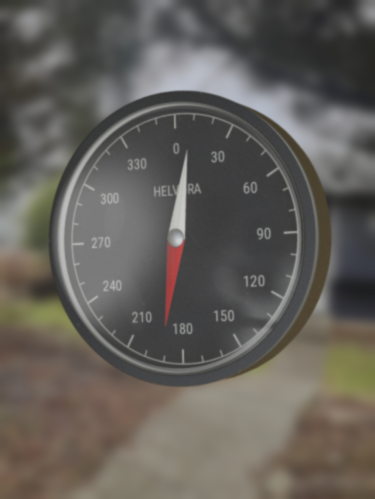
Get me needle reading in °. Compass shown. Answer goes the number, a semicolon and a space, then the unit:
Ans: 190; °
